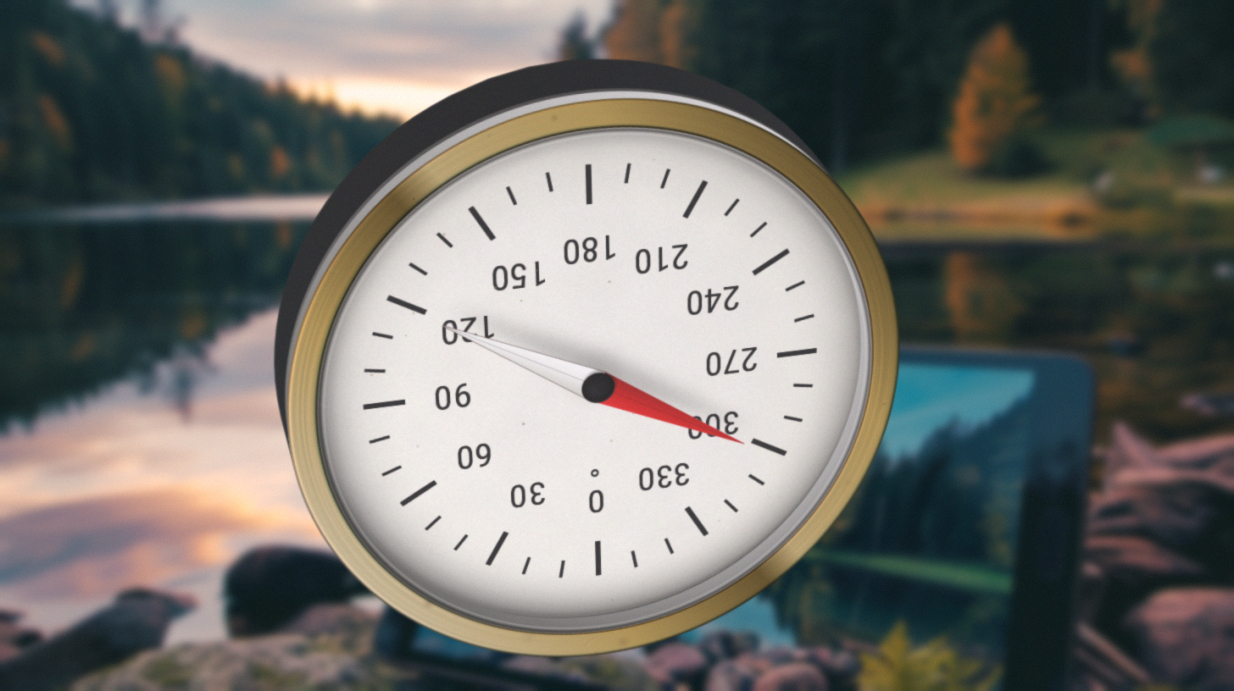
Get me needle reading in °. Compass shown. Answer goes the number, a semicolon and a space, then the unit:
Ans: 300; °
